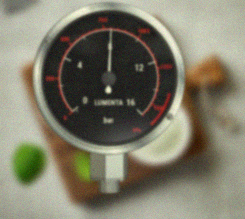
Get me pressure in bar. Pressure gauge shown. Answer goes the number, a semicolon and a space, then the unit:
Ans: 8; bar
